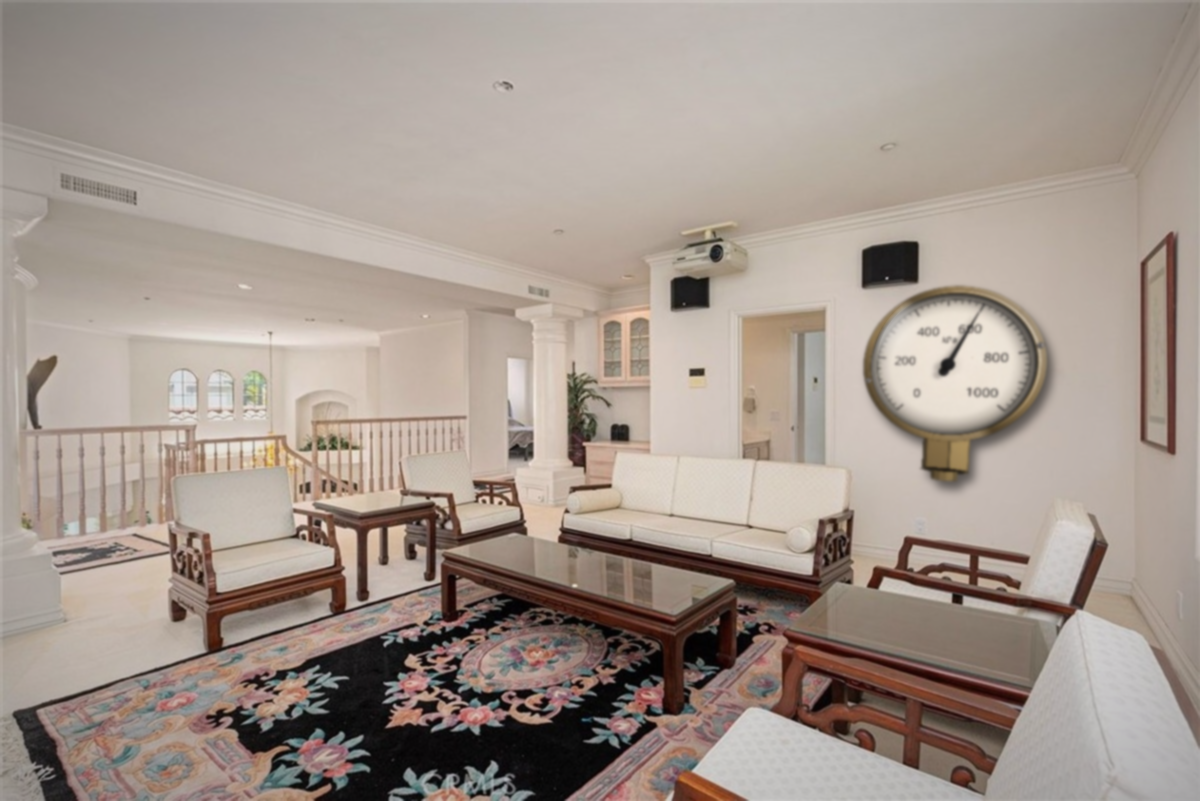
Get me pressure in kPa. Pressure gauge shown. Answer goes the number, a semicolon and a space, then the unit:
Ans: 600; kPa
